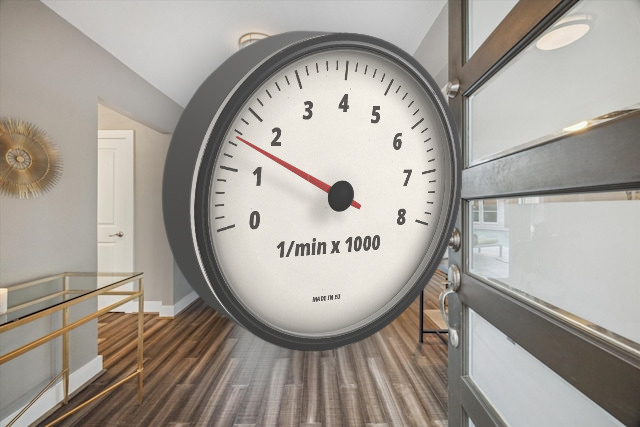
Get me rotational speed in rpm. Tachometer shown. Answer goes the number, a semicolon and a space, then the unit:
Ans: 1500; rpm
